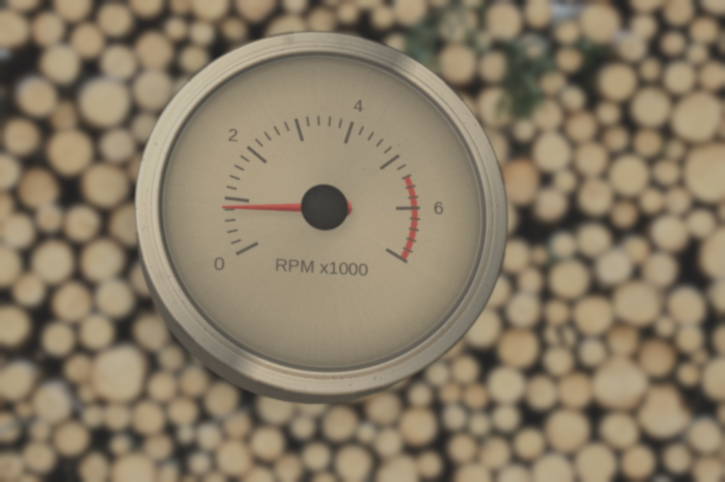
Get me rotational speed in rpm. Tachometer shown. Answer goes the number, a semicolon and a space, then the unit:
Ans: 800; rpm
